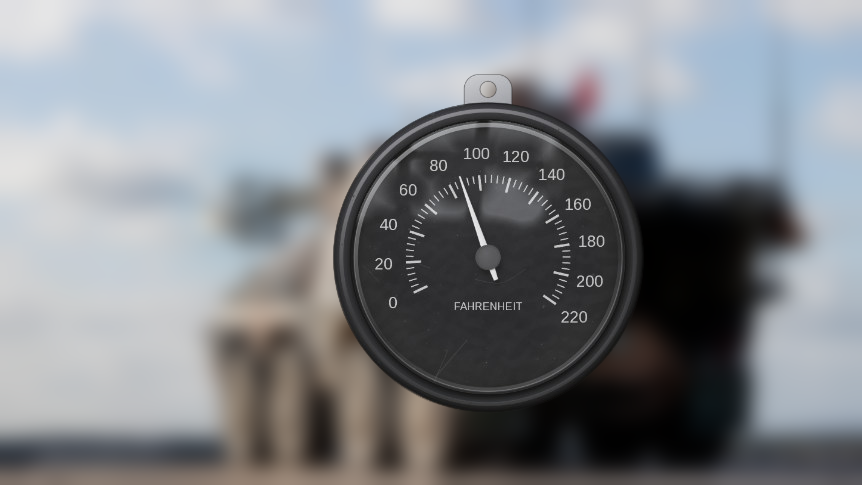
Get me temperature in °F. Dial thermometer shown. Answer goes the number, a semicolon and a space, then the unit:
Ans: 88; °F
